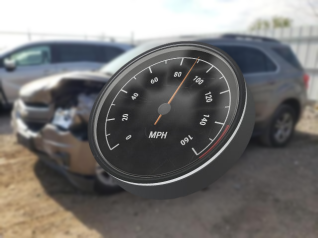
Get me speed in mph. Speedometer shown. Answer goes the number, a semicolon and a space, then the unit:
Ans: 90; mph
